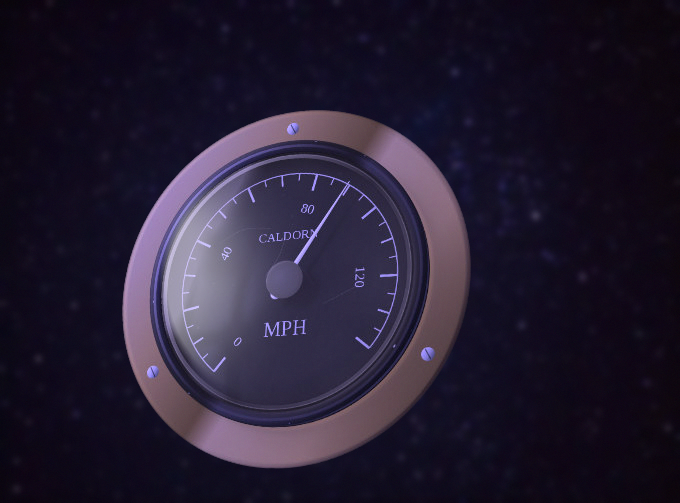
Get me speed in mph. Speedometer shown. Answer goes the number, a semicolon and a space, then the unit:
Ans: 90; mph
